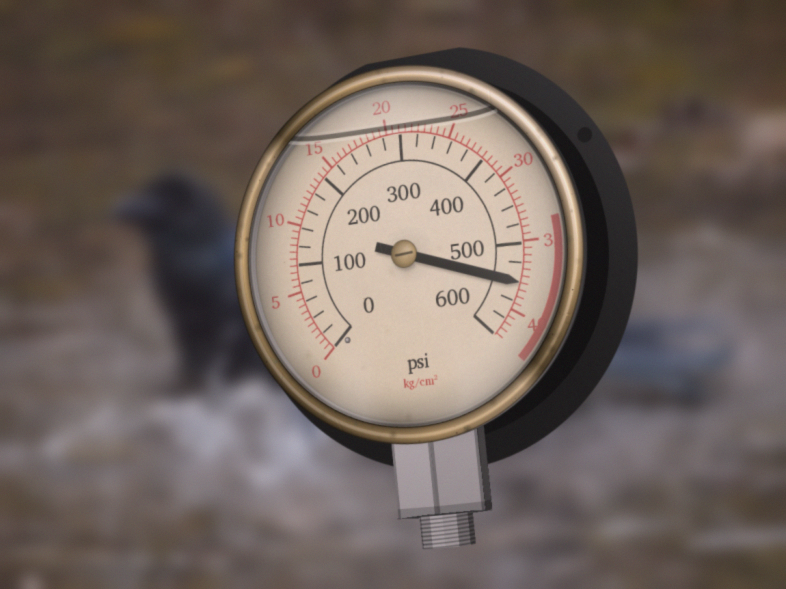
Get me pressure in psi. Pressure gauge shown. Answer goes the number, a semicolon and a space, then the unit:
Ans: 540; psi
